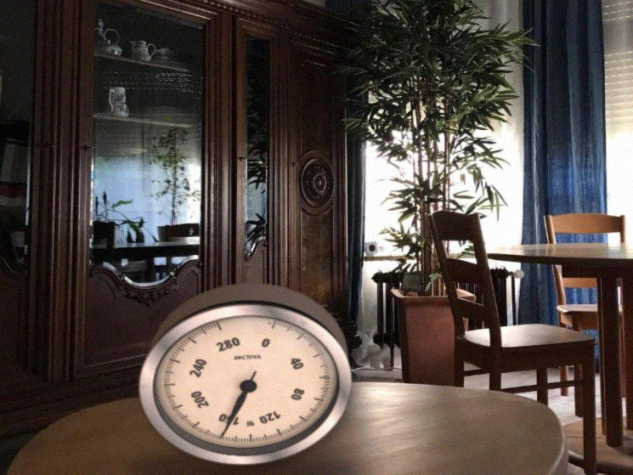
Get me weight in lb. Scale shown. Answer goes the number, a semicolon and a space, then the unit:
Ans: 160; lb
